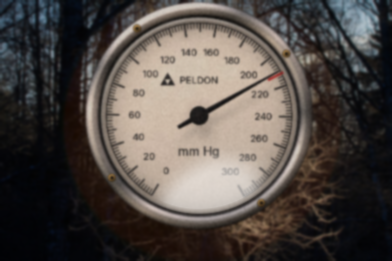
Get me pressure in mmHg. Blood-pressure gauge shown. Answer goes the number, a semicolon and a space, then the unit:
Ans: 210; mmHg
